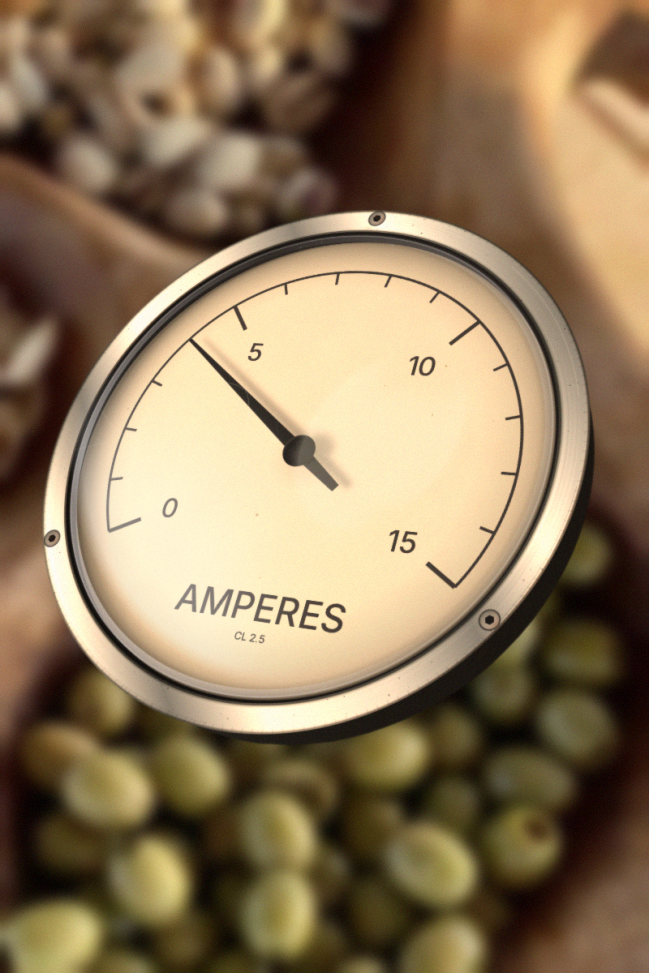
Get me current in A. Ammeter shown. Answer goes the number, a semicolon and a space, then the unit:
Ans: 4; A
